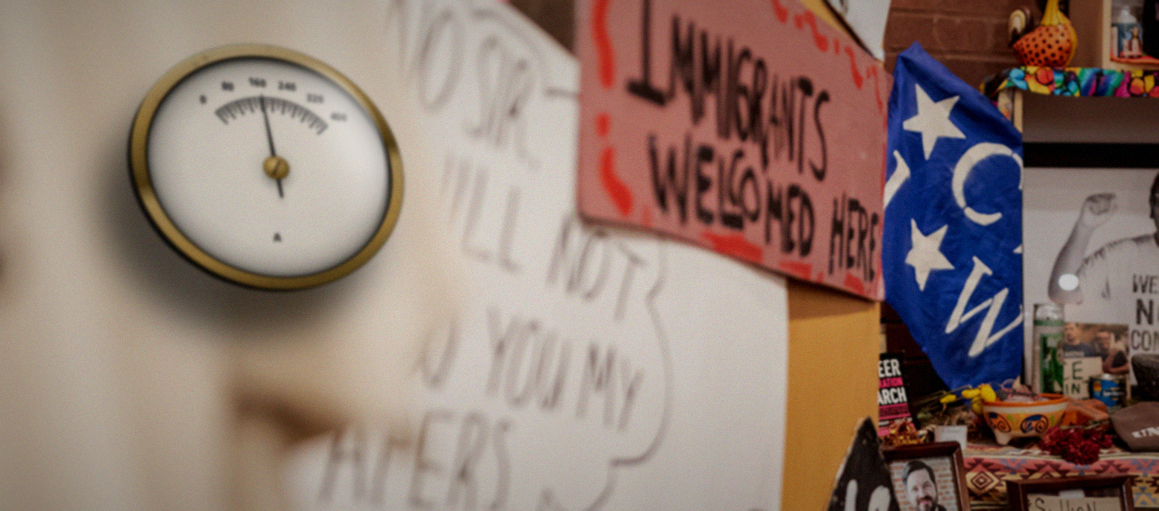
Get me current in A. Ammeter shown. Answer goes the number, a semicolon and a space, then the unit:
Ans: 160; A
